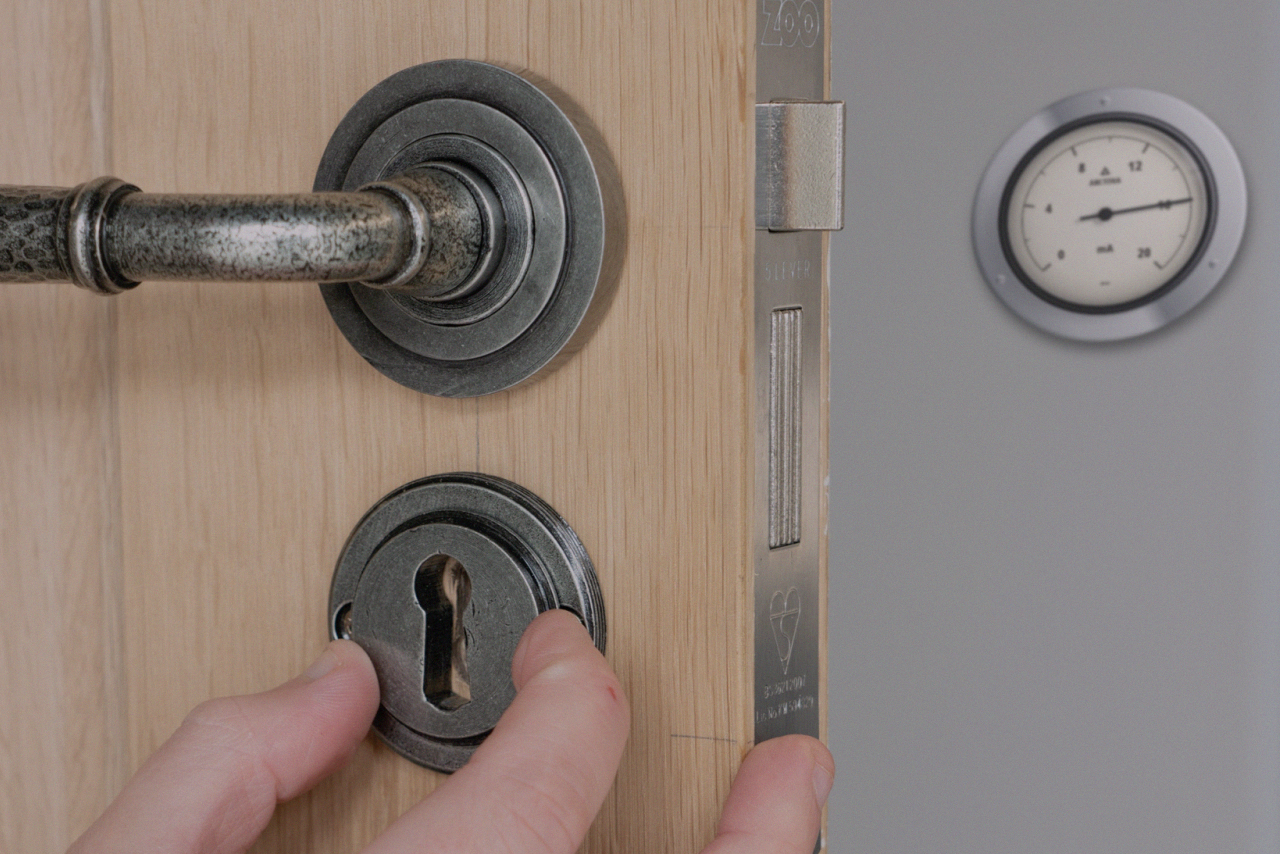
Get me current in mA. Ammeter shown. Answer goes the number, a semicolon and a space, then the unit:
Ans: 16; mA
